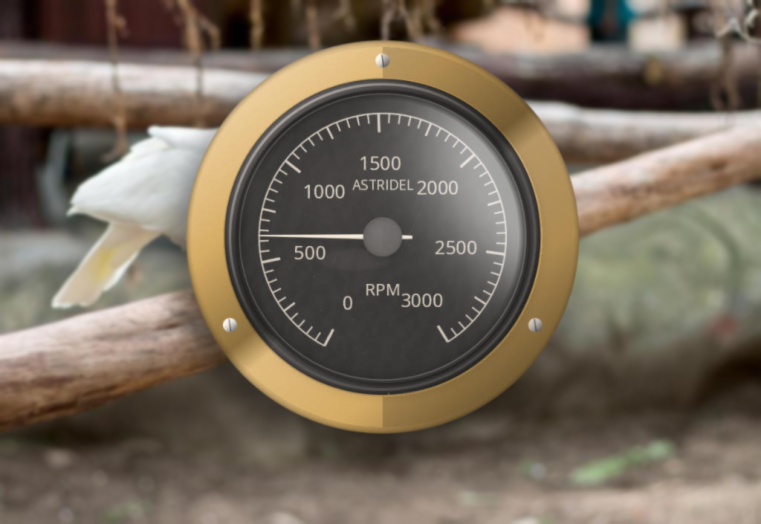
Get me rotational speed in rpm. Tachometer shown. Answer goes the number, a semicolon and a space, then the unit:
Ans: 625; rpm
